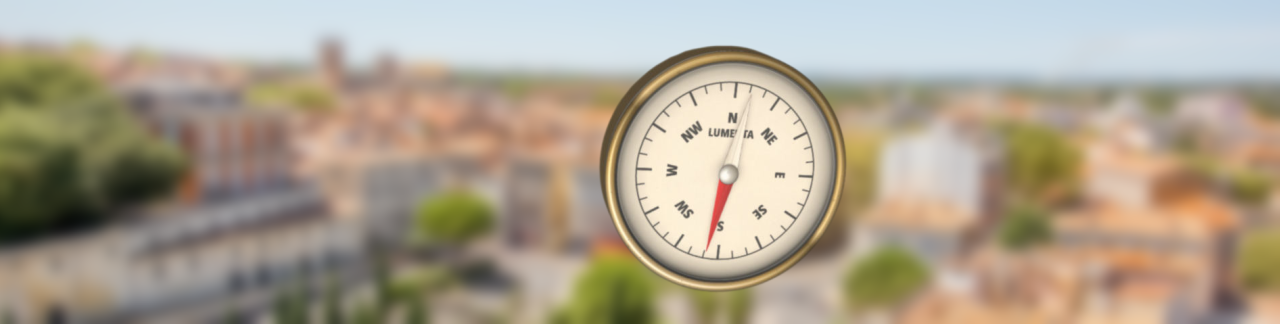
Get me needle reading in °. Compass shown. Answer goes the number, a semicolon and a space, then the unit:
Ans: 190; °
